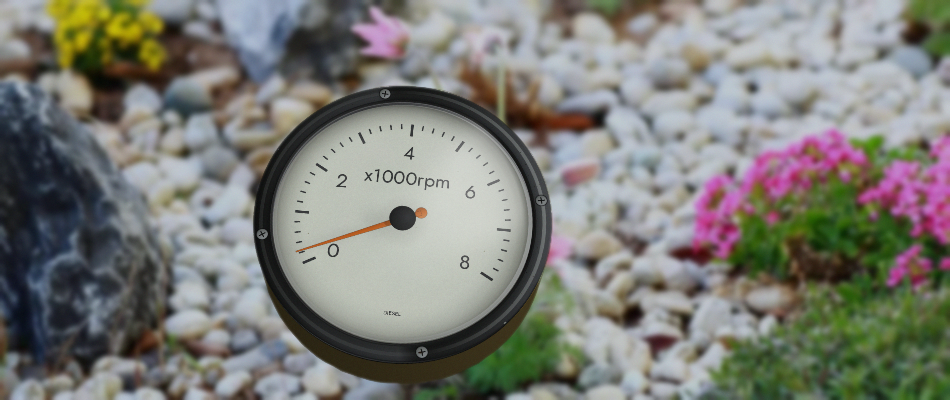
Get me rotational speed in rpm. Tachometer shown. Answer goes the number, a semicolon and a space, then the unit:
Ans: 200; rpm
